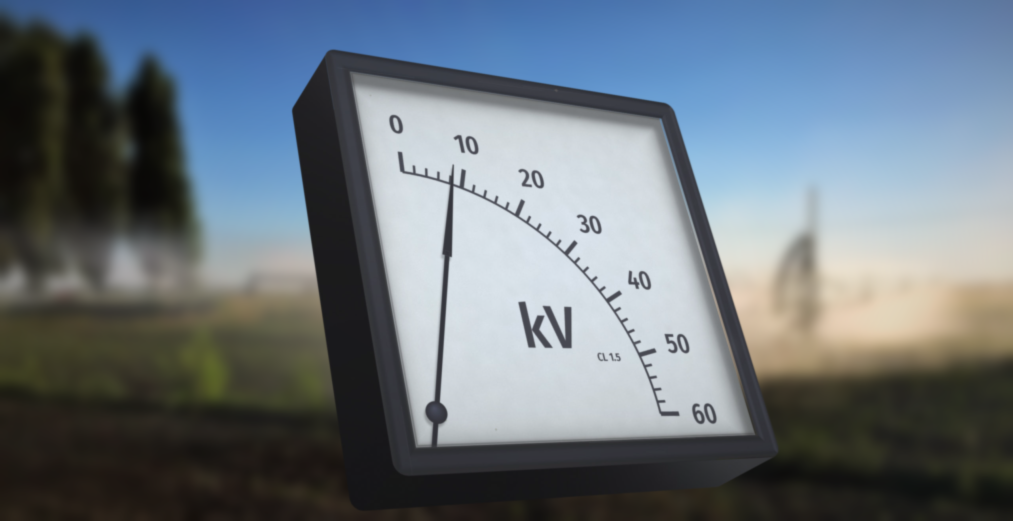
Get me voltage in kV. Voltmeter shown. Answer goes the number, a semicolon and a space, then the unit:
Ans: 8; kV
